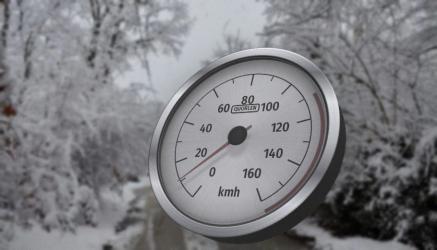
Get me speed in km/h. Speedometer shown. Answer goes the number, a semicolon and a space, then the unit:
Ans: 10; km/h
